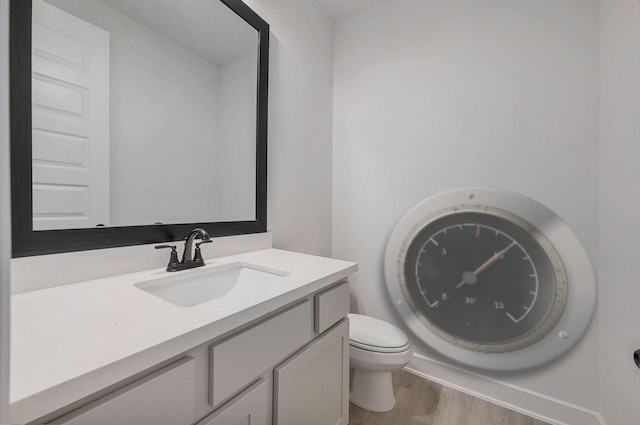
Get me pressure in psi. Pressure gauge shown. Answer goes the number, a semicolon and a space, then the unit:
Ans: 10; psi
